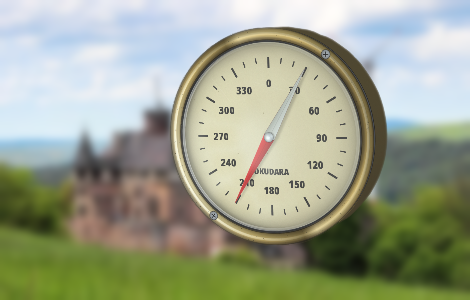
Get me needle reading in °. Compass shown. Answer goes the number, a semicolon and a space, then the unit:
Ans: 210; °
